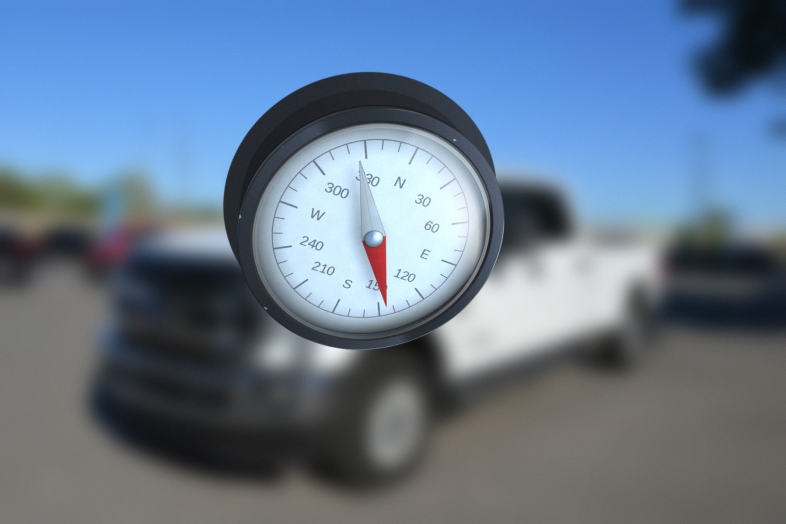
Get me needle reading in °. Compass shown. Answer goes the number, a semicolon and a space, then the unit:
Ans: 145; °
